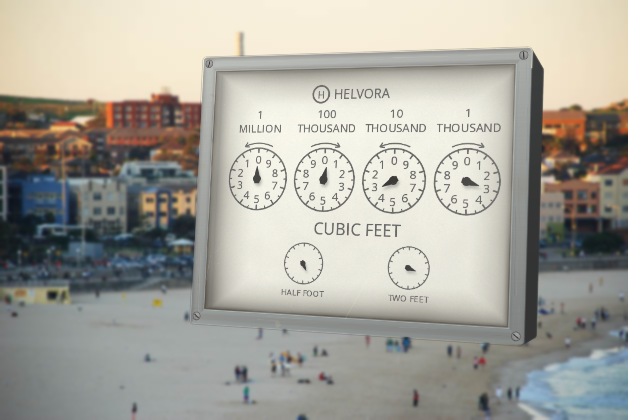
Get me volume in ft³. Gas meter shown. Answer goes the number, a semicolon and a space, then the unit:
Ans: 3300; ft³
